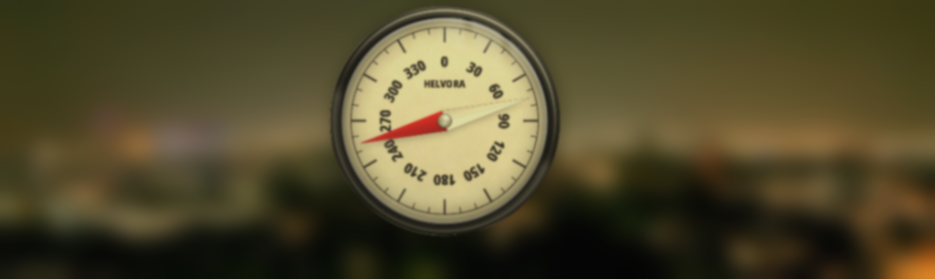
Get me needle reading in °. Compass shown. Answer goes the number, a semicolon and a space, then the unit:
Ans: 255; °
